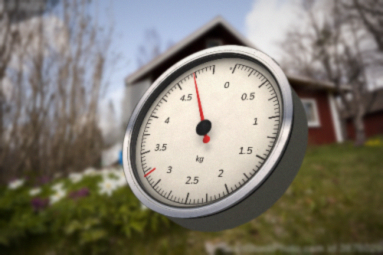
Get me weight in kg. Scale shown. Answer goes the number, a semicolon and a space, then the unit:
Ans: 4.75; kg
